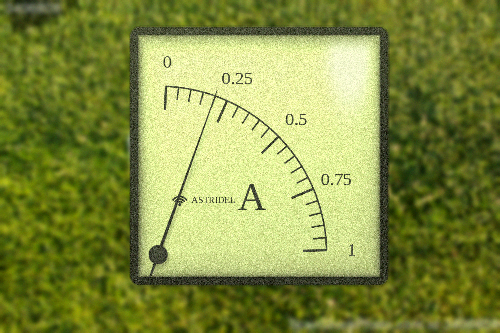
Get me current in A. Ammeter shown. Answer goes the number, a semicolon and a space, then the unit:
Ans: 0.2; A
